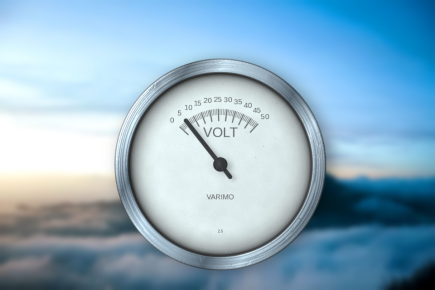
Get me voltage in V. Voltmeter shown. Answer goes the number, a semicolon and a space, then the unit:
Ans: 5; V
